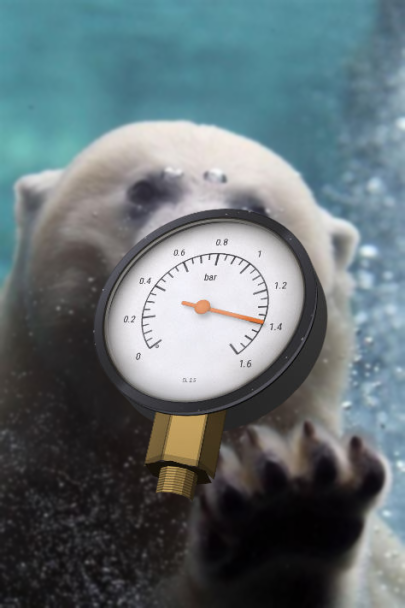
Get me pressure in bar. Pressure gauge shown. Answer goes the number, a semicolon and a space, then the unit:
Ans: 1.4; bar
